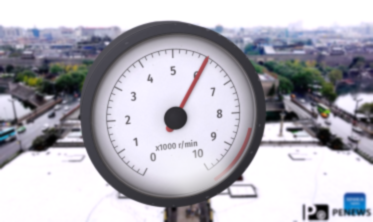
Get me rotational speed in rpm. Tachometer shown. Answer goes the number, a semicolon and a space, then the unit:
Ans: 6000; rpm
